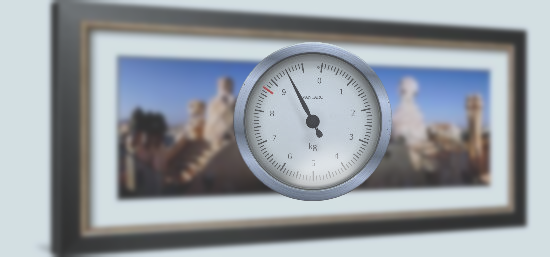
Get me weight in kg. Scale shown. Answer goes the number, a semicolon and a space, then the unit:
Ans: 9.5; kg
